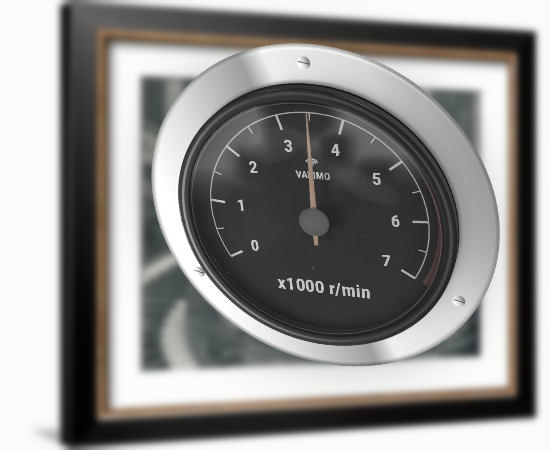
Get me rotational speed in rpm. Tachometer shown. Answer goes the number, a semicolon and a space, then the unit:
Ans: 3500; rpm
